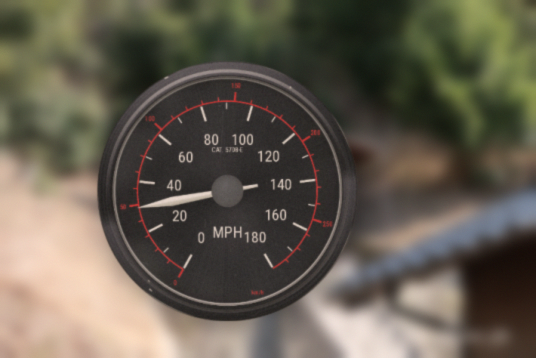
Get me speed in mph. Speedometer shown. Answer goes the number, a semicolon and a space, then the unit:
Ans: 30; mph
